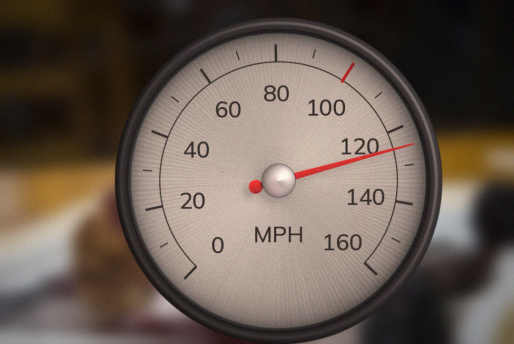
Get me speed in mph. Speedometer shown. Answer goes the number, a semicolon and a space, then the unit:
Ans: 125; mph
